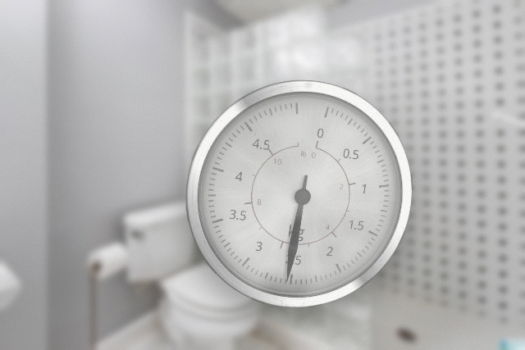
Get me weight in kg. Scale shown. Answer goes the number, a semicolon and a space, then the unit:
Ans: 2.55; kg
